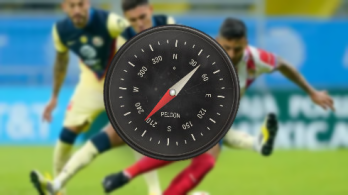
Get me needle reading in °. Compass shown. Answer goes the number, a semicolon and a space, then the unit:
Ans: 220; °
